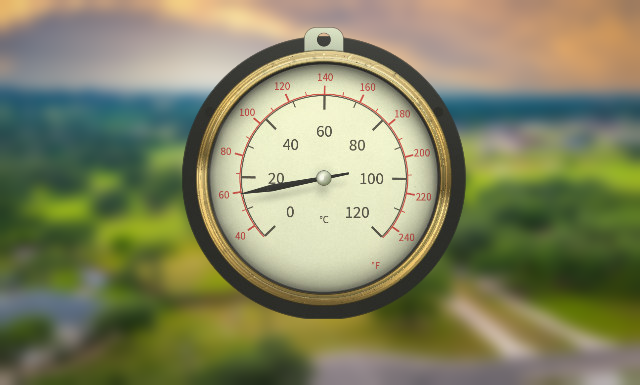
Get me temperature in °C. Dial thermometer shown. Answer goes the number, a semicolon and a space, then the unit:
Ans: 15; °C
